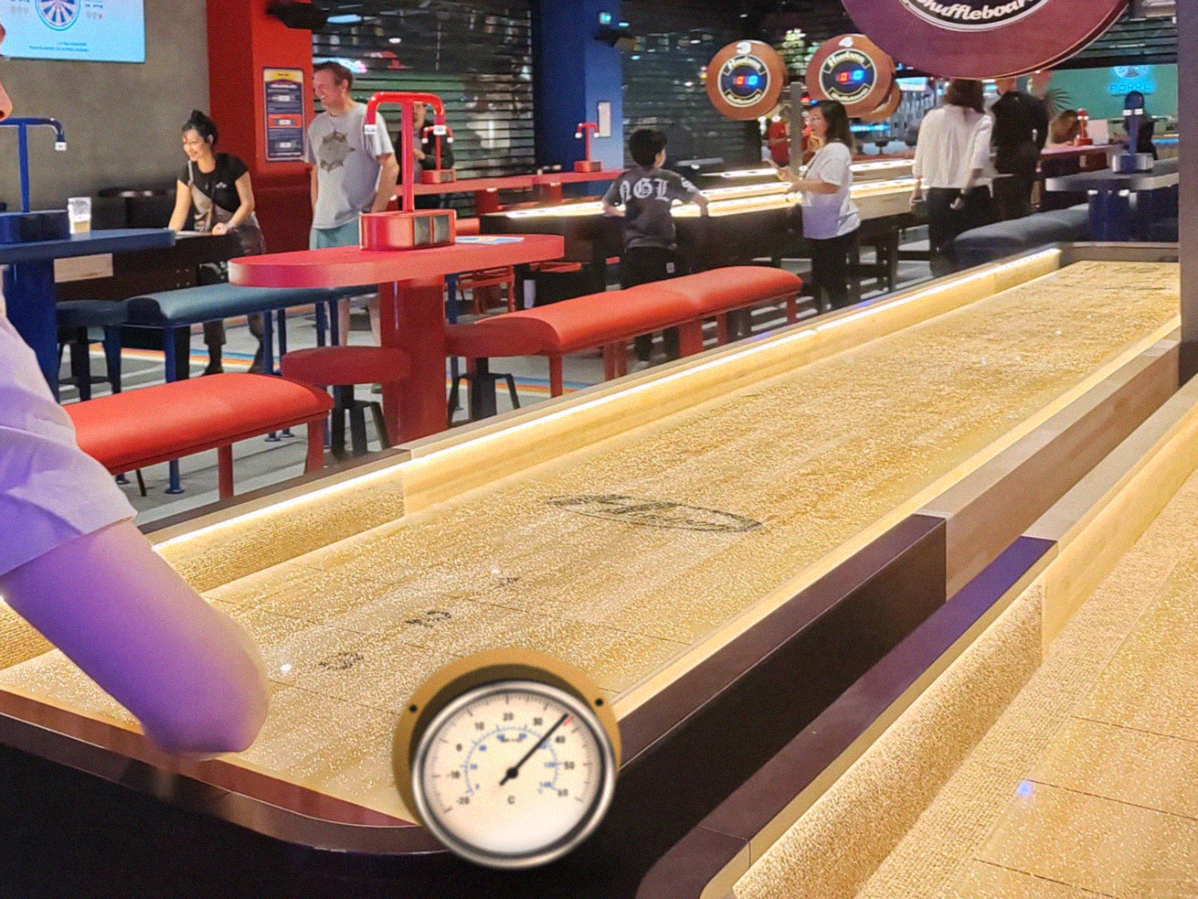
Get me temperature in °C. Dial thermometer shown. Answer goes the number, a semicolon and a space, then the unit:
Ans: 35; °C
